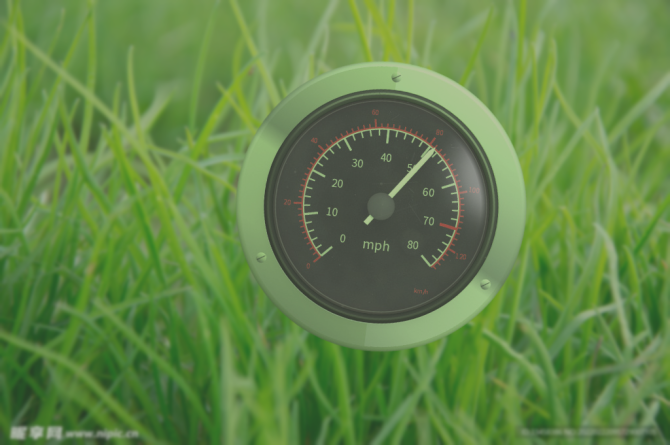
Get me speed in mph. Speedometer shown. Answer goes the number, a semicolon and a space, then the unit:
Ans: 51; mph
